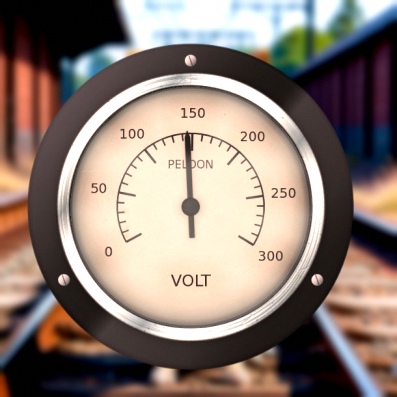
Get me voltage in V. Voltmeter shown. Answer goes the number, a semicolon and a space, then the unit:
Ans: 145; V
